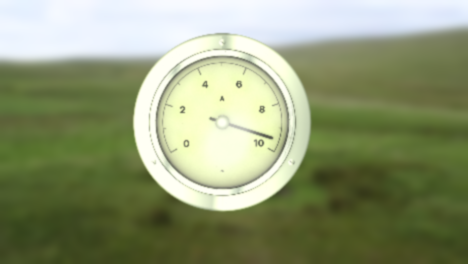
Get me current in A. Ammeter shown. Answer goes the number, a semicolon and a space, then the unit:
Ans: 9.5; A
